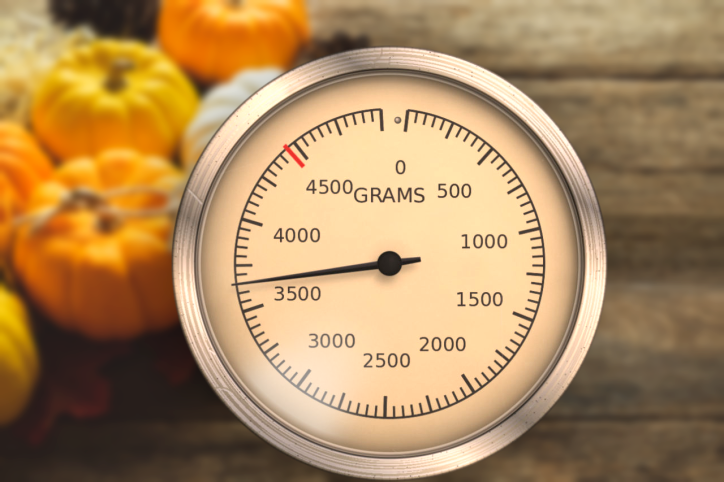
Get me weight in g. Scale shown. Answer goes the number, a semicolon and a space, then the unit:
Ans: 3650; g
